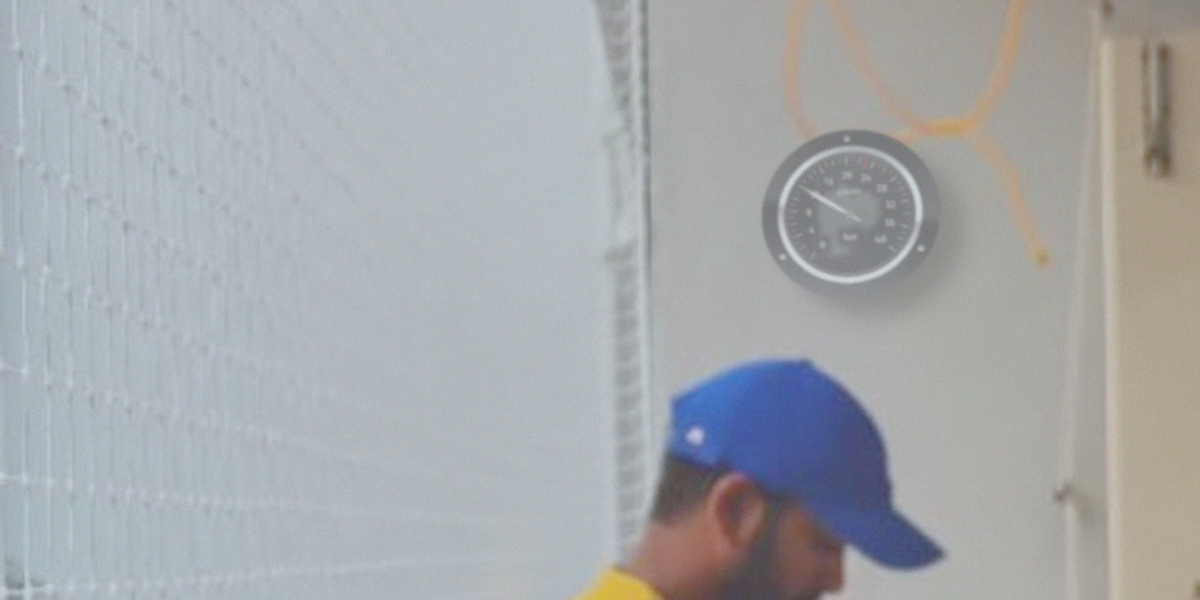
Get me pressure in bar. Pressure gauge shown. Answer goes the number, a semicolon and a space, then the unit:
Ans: 12; bar
